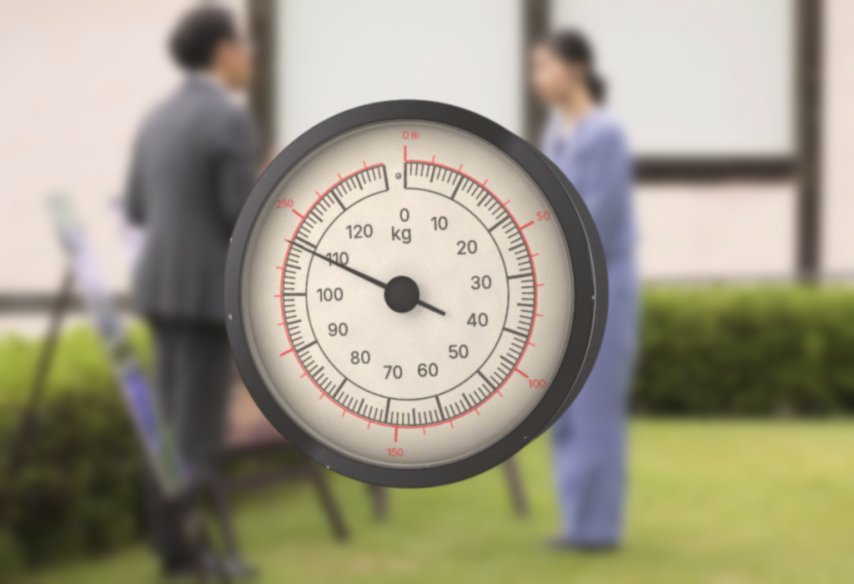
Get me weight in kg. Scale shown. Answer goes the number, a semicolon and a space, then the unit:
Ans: 109; kg
